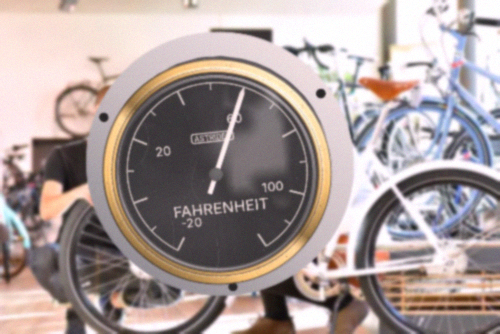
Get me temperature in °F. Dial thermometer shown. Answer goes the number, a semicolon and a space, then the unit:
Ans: 60; °F
